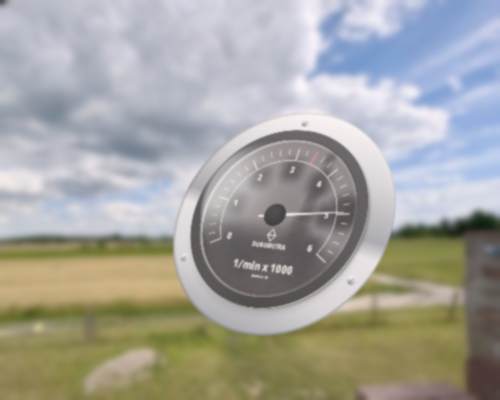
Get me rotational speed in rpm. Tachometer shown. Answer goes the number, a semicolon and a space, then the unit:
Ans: 5000; rpm
